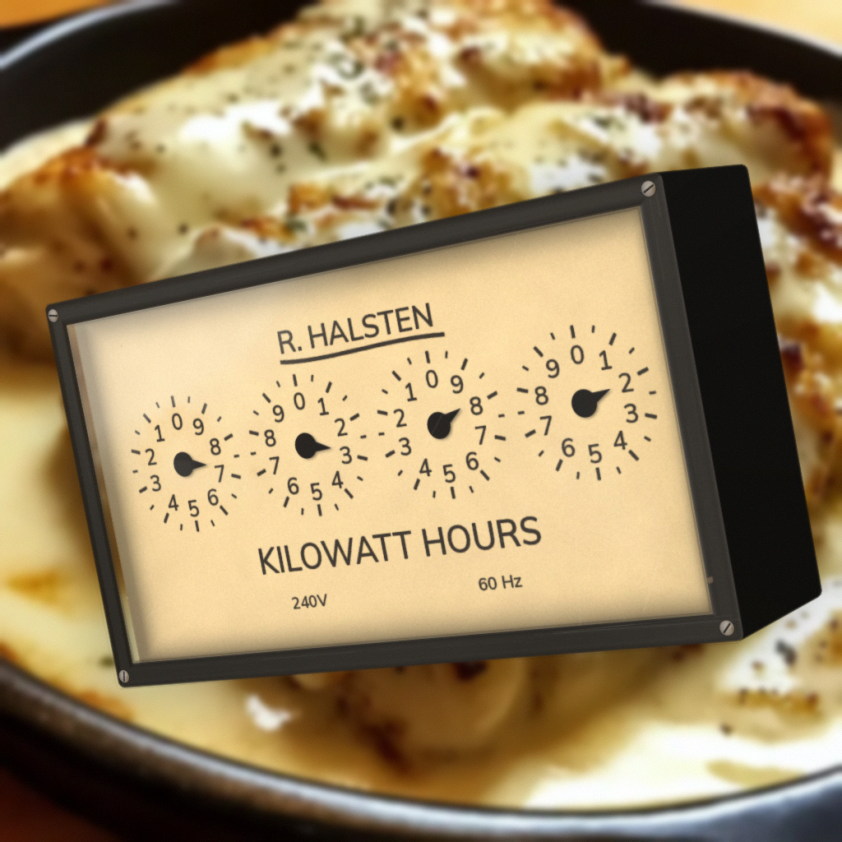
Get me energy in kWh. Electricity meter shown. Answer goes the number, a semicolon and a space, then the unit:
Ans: 7282; kWh
